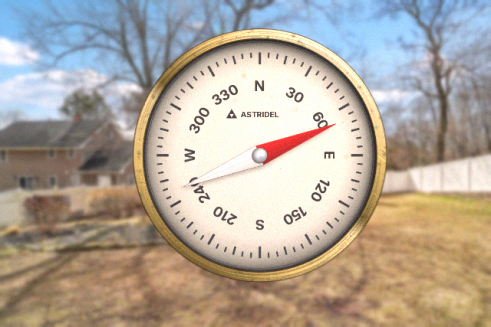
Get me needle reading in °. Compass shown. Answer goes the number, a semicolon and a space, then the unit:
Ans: 67.5; °
